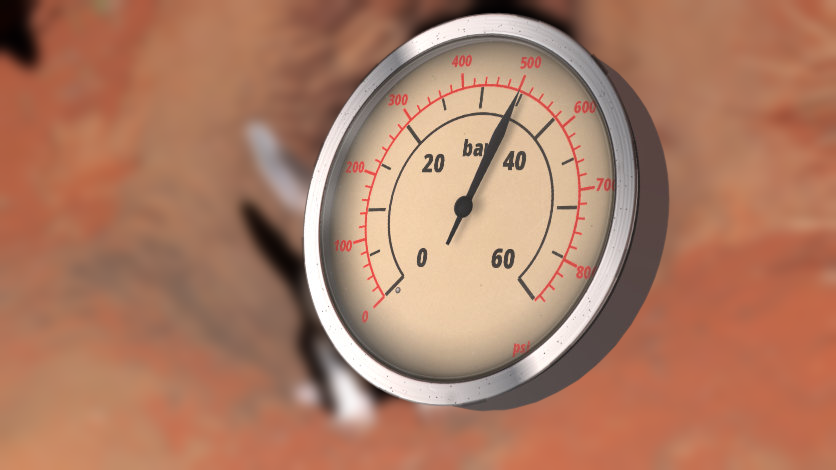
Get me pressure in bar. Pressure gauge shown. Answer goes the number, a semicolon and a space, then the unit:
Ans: 35; bar
